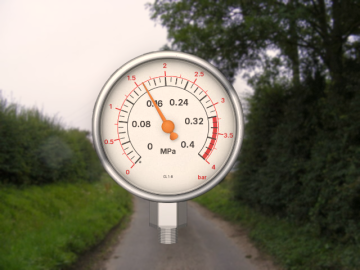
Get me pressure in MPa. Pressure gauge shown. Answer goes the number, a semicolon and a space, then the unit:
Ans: 0.16; MPa
